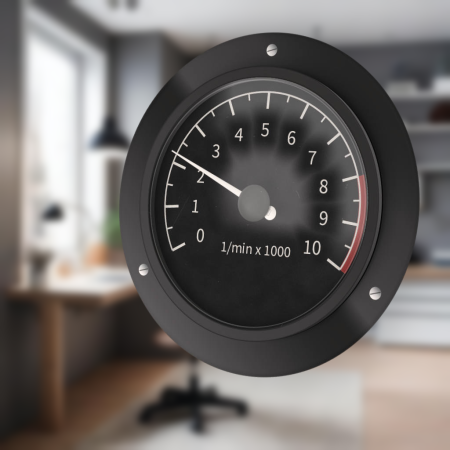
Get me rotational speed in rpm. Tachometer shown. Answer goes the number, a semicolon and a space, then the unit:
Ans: 2250; rpm
